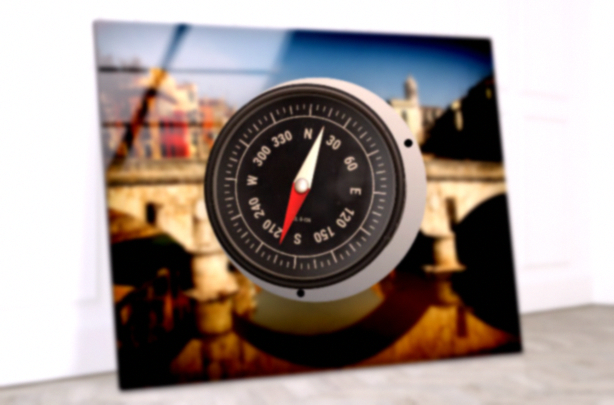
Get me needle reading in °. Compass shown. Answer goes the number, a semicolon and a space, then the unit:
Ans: 195; °
